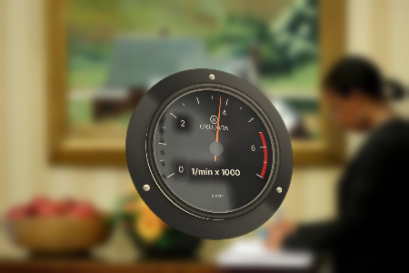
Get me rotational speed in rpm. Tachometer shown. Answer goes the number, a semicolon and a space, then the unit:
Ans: 3750; rpm
